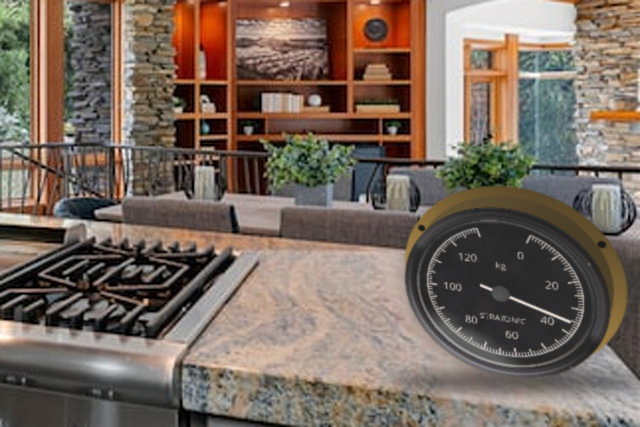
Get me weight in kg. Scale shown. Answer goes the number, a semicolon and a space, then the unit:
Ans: 35; kg
